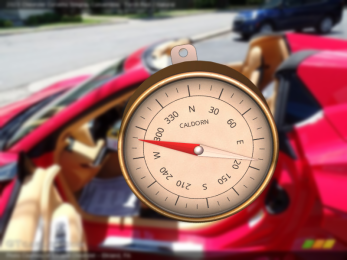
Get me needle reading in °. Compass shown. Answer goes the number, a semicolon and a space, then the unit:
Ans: 290; °
